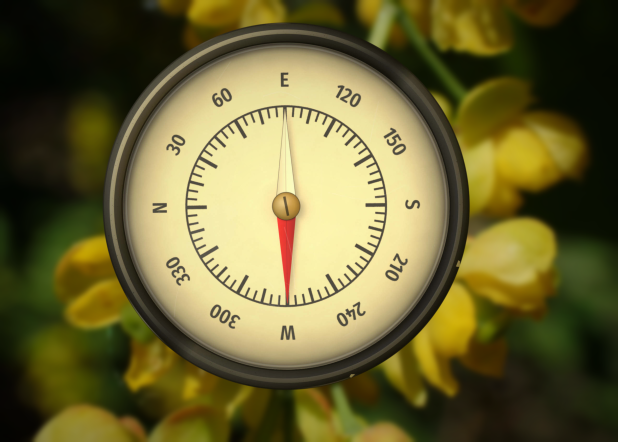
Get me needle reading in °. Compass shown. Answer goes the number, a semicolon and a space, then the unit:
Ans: 270; °
